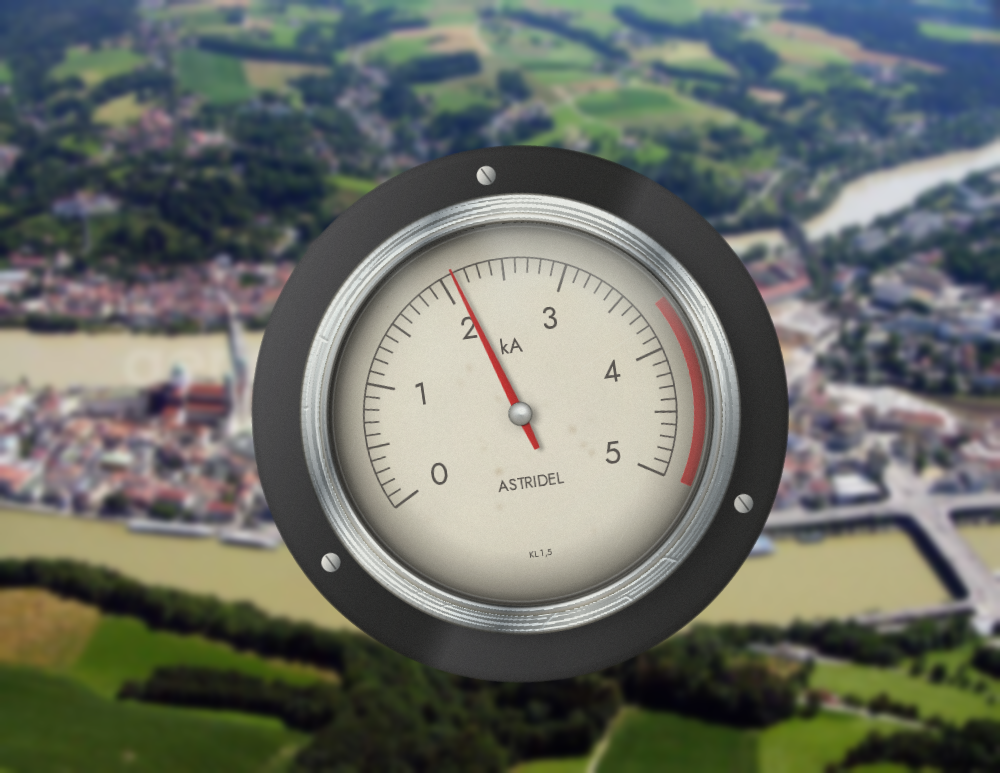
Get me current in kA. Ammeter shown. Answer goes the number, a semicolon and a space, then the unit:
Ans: 2.1; kA
